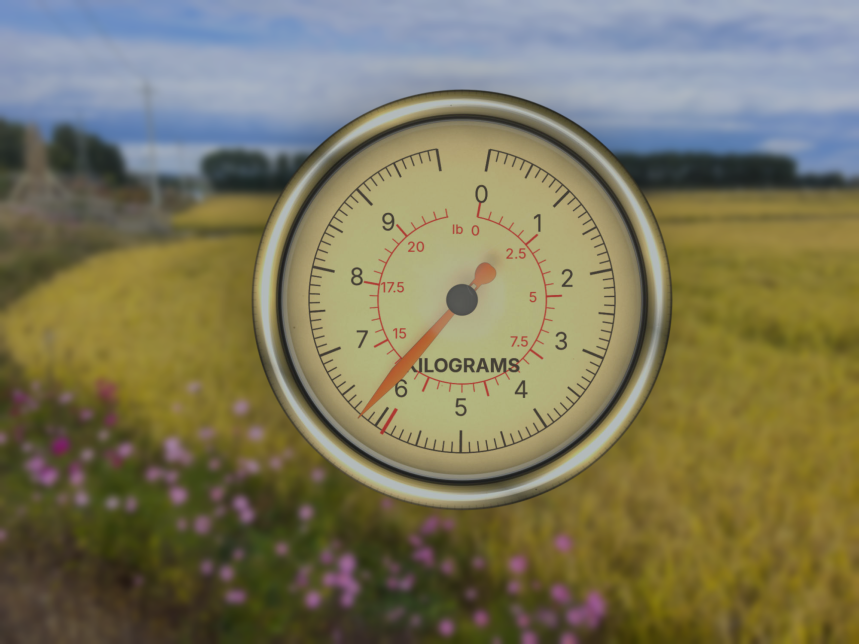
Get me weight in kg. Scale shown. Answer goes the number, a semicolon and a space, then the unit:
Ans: 6.2; kg
